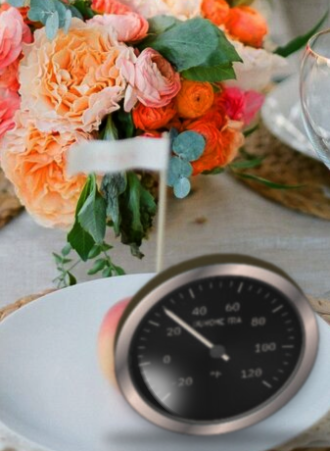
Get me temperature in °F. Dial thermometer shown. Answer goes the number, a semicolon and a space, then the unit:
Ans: 28; °F
